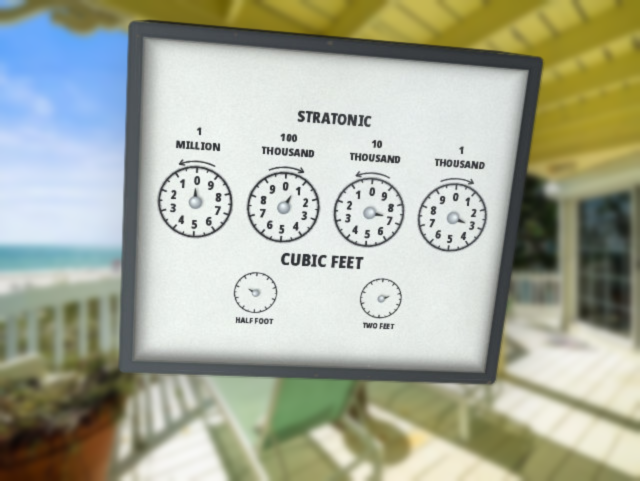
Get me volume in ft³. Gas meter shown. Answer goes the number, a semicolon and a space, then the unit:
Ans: 7300; ft³
